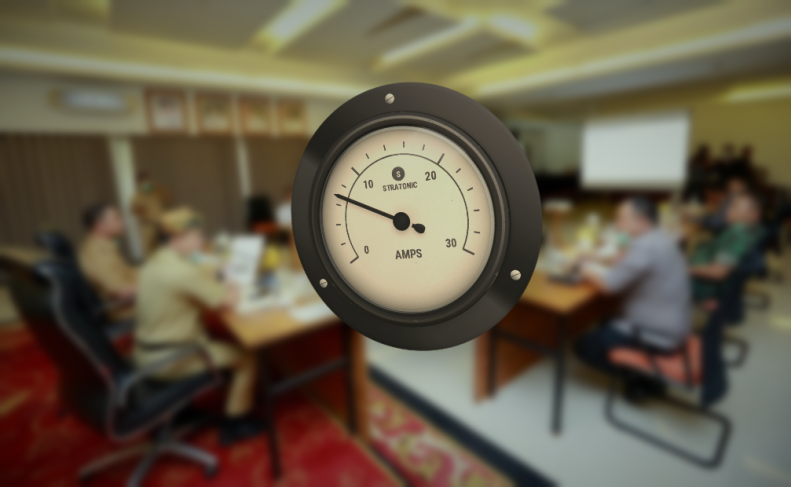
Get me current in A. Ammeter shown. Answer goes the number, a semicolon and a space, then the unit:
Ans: 7; A
